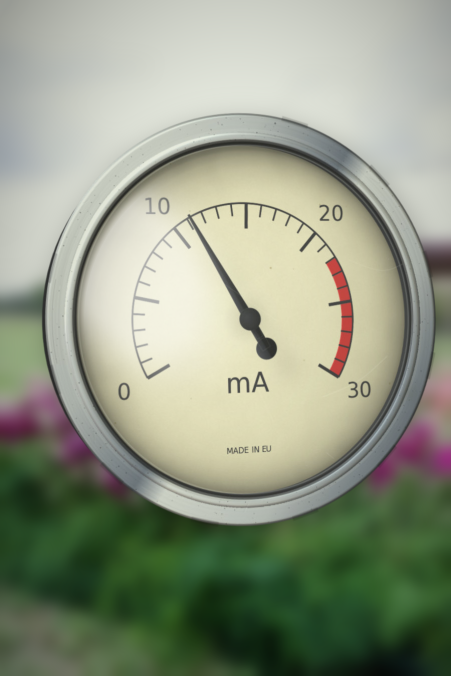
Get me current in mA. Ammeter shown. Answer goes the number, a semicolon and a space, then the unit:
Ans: 11; mA
